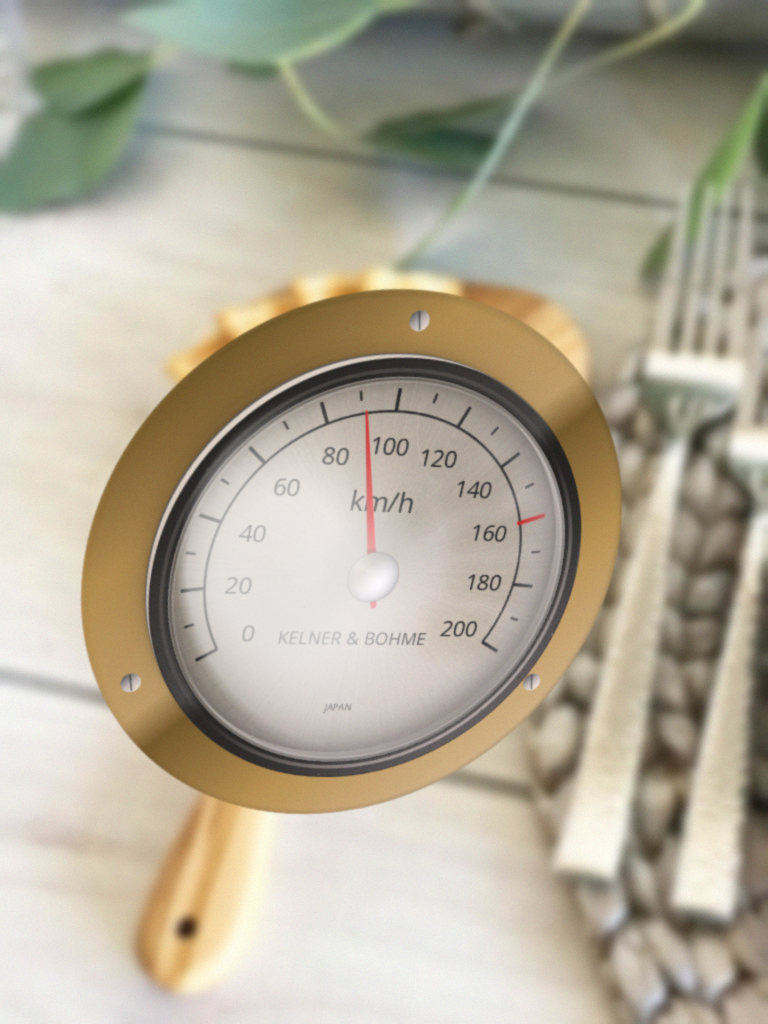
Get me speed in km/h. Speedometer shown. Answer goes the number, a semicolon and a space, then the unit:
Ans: 90; km/h
